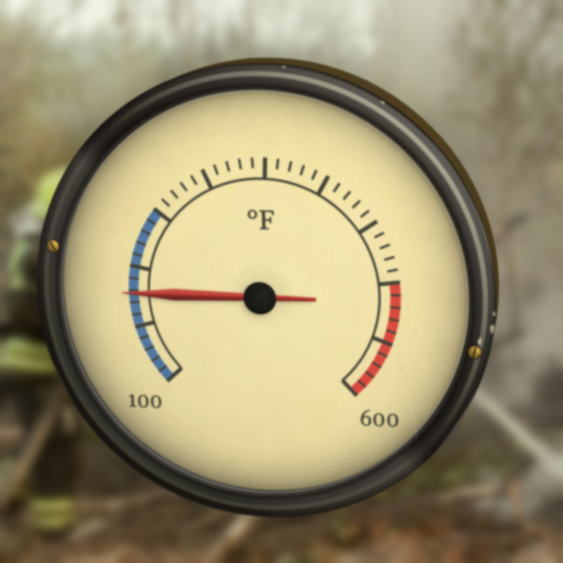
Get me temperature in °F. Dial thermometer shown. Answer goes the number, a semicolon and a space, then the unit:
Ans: 180; °F
